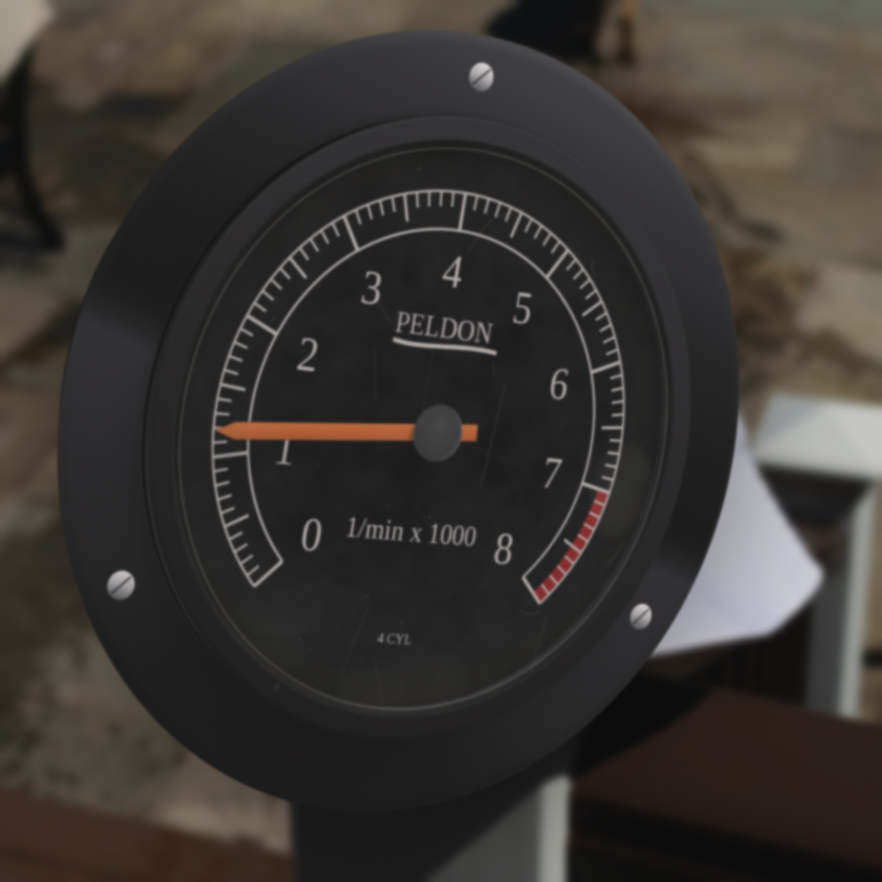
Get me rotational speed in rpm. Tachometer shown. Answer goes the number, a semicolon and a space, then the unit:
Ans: 1200; rpm
